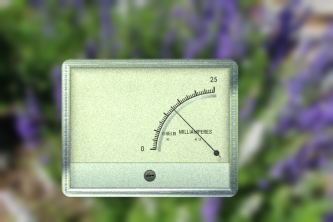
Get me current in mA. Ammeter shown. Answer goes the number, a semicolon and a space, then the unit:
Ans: 12.5; mA
